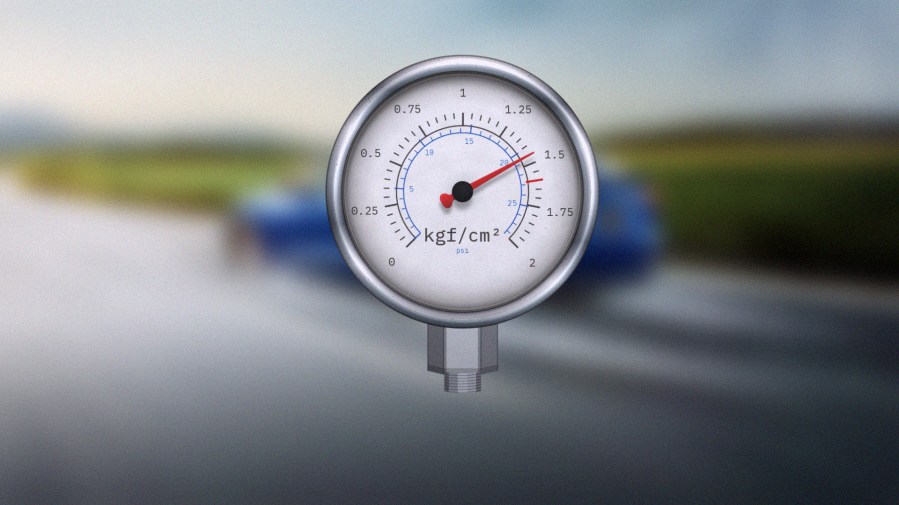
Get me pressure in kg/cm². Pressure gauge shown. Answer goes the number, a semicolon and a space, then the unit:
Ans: 1.45; kg/cm²
